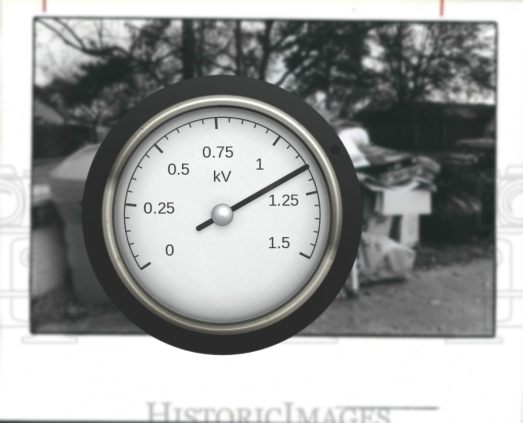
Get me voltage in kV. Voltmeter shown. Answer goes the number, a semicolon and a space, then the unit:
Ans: 1.15; kV
